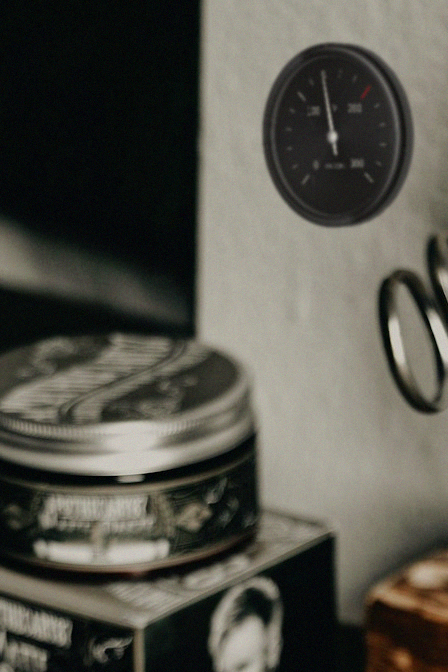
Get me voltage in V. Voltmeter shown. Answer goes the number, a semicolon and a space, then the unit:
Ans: 140; V
